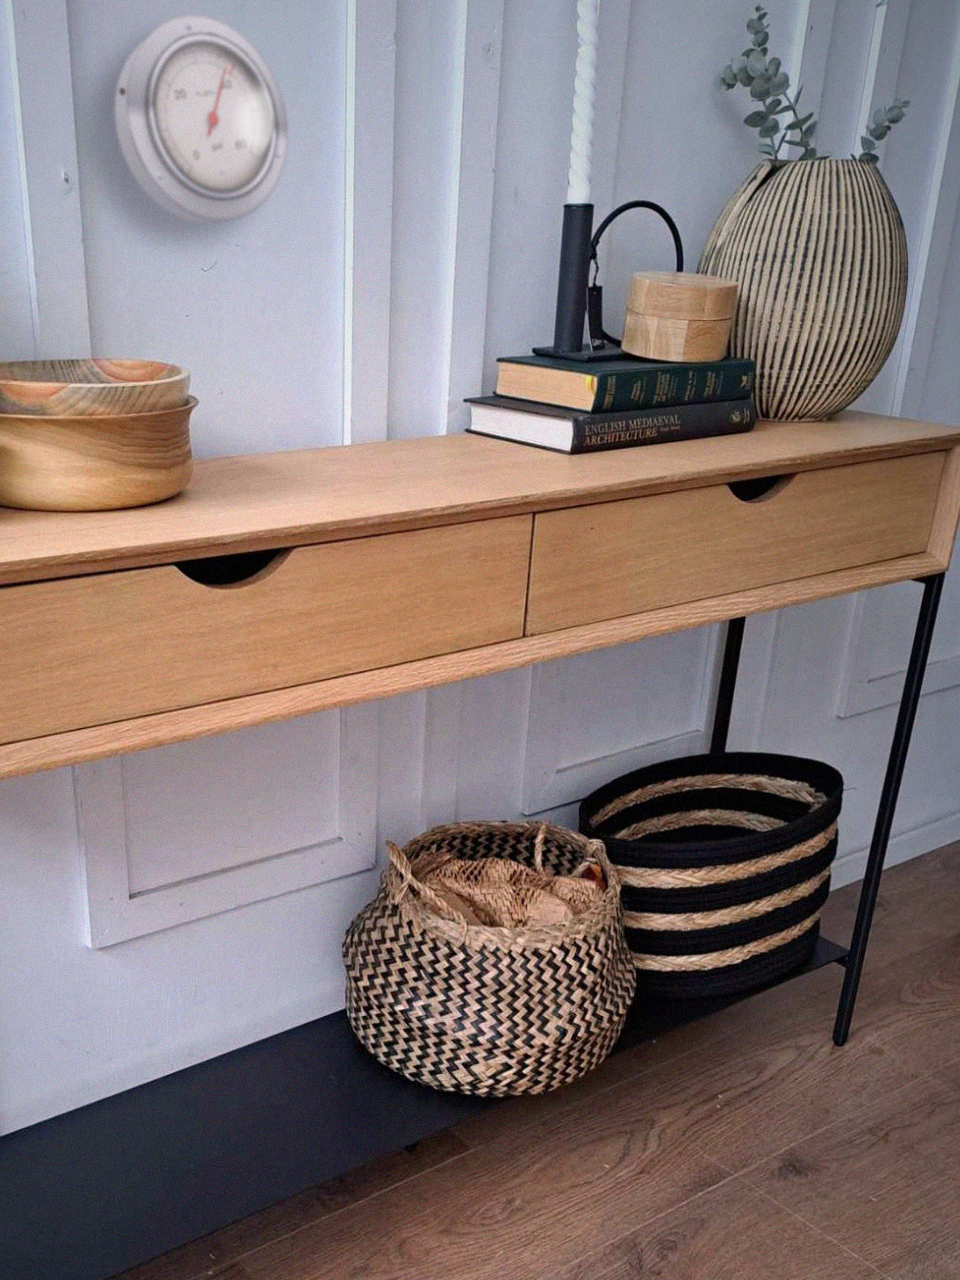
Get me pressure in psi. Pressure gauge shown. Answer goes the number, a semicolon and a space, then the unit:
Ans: 38; psi
